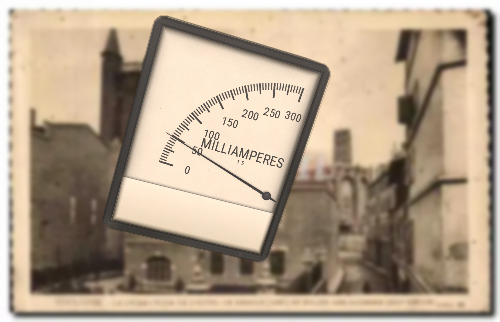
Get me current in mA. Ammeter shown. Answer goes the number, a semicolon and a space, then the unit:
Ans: 50; mA
